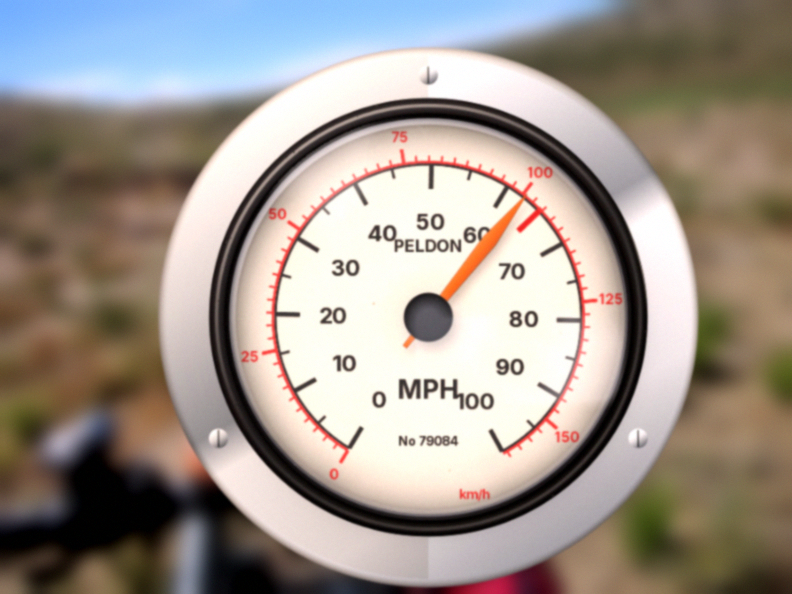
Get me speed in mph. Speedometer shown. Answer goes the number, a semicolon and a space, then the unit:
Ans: 62.5; mph
